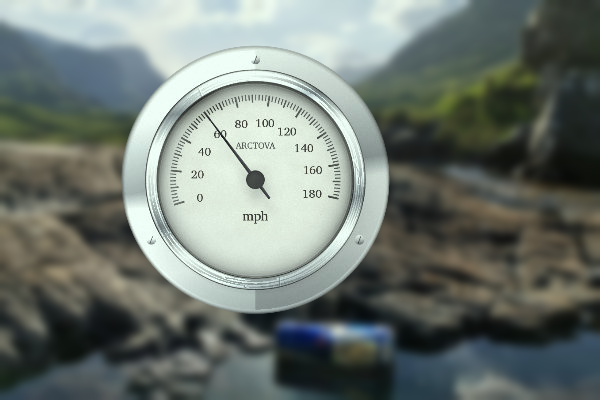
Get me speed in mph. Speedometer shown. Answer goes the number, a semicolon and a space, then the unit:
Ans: 60; mph
